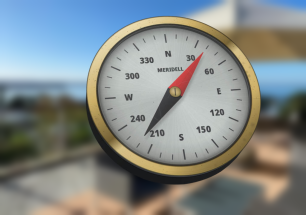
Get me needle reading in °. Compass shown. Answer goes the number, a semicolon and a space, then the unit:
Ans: 40; °
